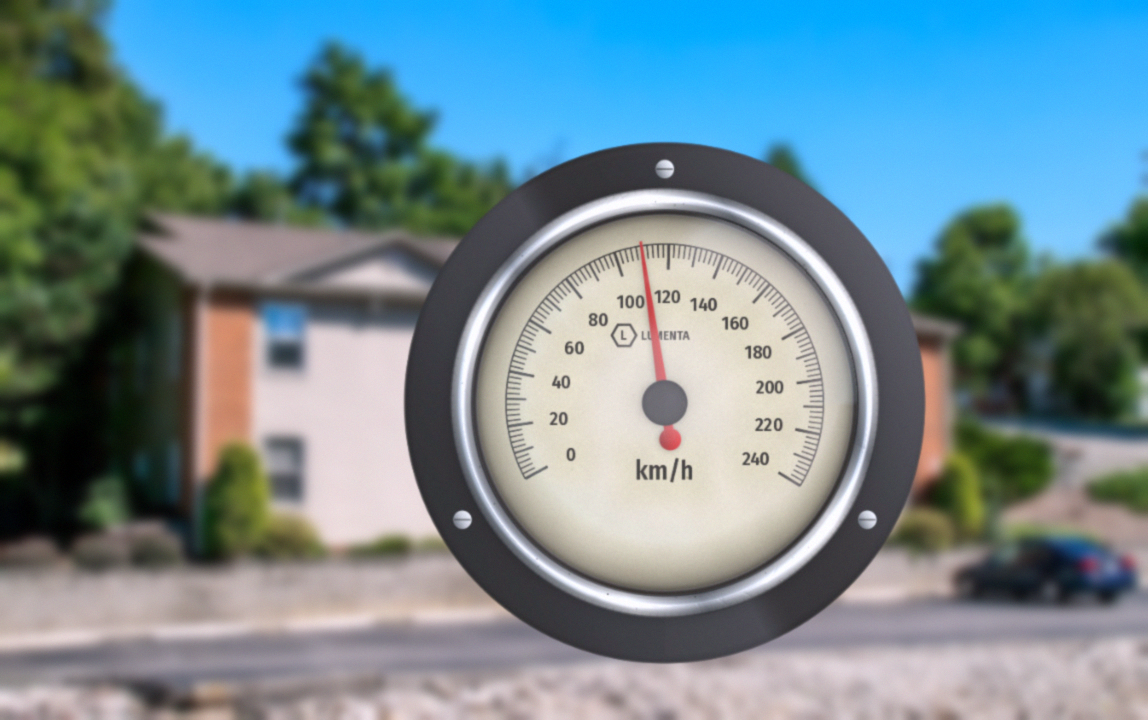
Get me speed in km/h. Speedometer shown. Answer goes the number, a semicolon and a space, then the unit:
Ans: 110; km/h
